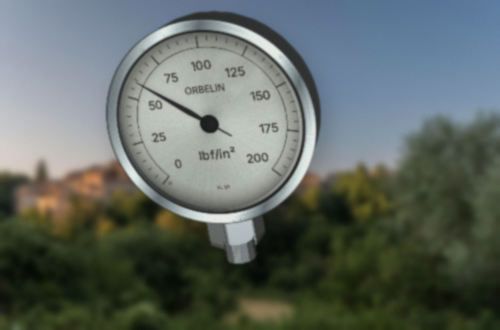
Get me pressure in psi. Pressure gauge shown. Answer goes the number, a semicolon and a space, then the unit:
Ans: 60; psi
